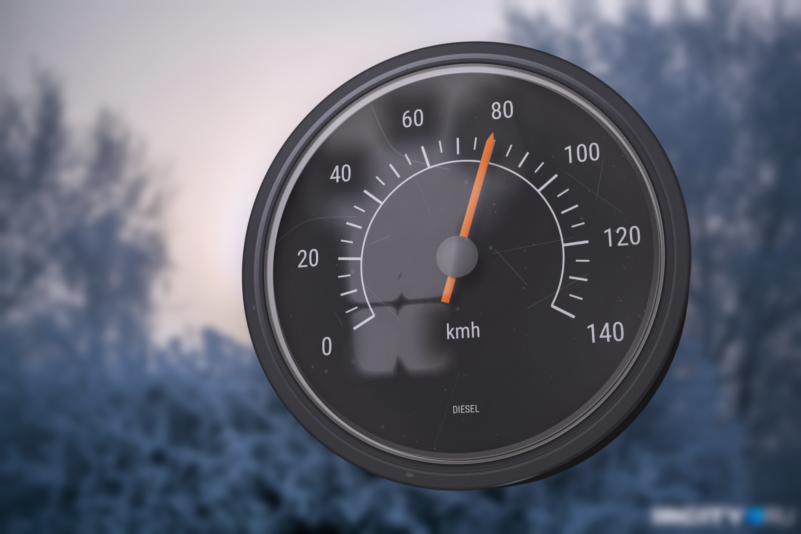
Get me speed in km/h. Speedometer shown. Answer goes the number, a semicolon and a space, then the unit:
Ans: 80; km/h
